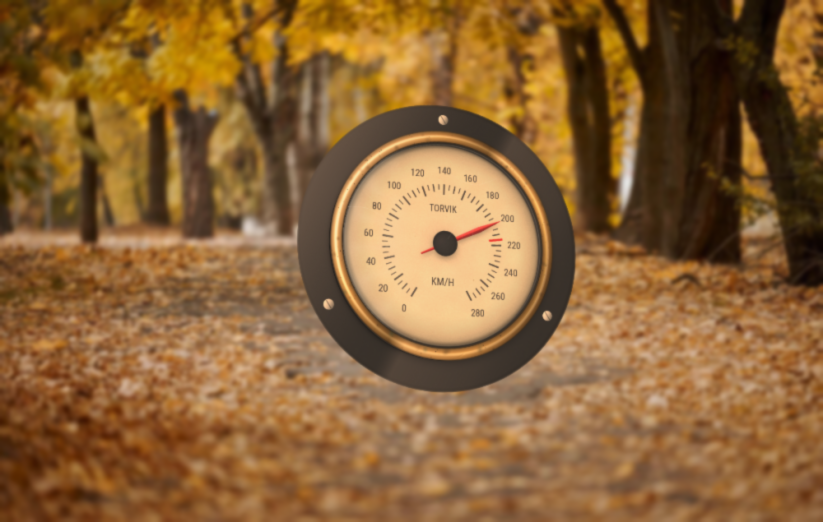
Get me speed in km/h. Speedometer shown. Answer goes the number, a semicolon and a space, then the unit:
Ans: 200; km/h
